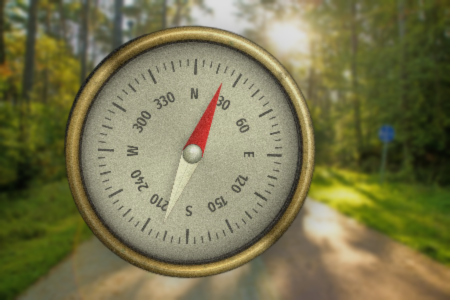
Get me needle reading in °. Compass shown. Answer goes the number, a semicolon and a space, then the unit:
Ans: 20; °
